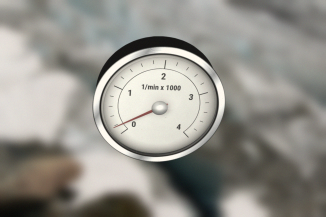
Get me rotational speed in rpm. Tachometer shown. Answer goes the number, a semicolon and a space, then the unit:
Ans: 200; rpm
